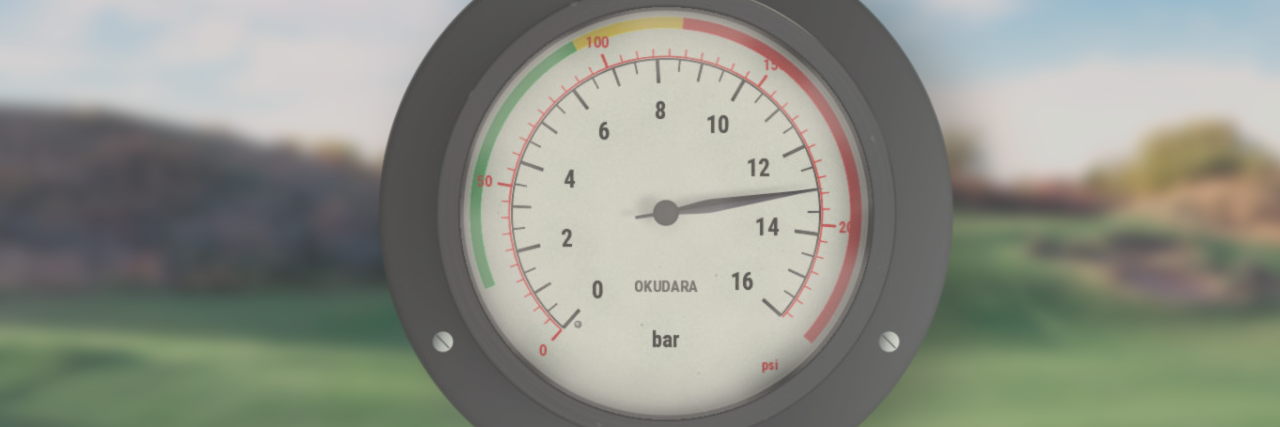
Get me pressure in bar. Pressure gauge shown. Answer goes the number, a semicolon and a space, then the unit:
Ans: 13; bar
